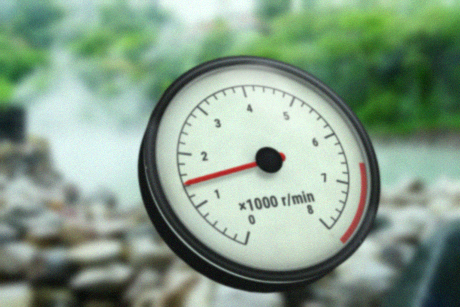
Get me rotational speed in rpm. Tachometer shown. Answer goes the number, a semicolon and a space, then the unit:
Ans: 1400; rpm
